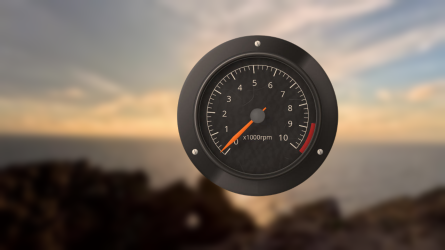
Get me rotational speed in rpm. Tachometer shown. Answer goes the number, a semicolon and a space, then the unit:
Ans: 200; rpm
